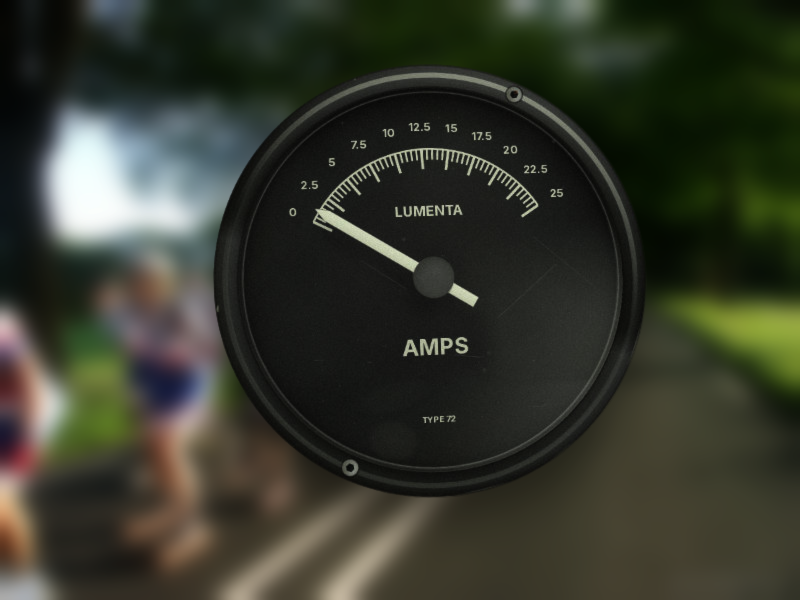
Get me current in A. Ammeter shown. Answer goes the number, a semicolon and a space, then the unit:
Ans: 1; A
